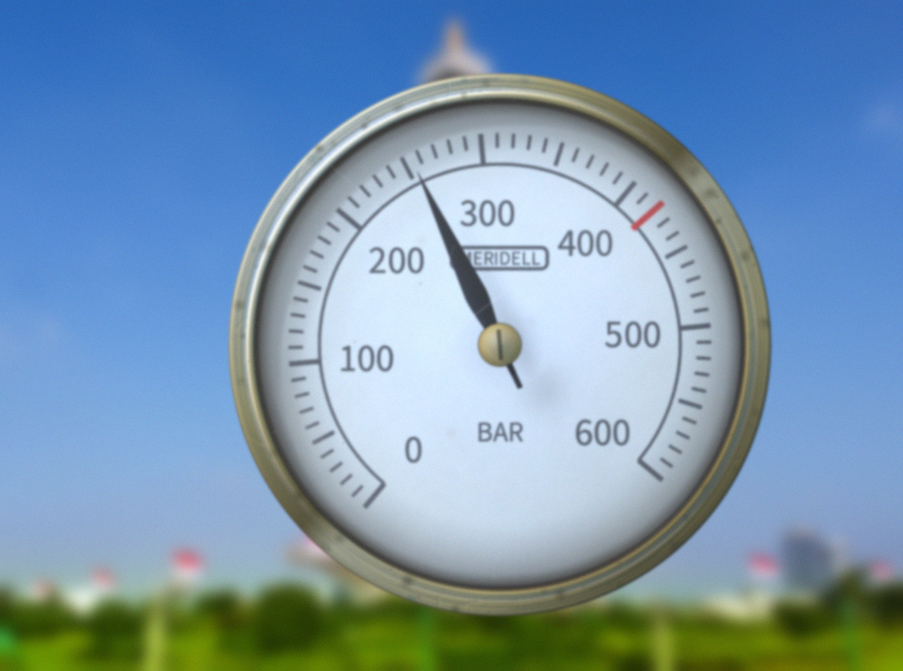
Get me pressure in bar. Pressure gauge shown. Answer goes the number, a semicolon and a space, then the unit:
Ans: 255; bar
